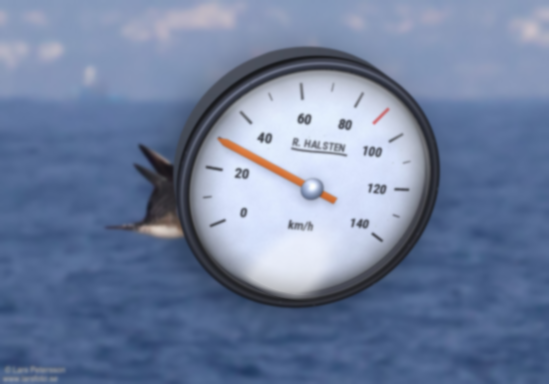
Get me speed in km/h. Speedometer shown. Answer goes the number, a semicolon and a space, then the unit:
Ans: 30; km/h
